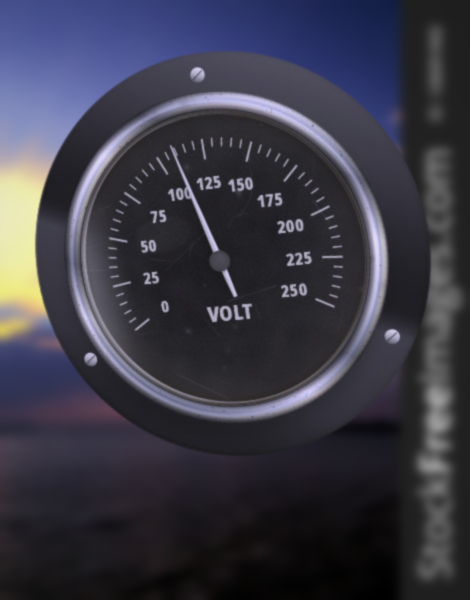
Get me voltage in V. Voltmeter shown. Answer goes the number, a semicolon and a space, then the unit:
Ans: 110; V
